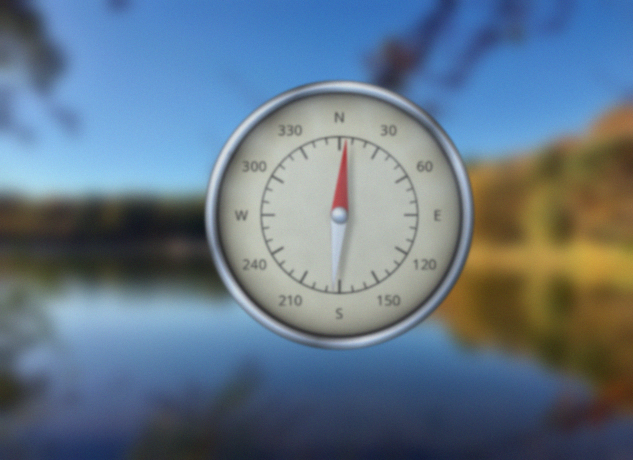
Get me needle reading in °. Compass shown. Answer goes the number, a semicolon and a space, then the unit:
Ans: 5; °
